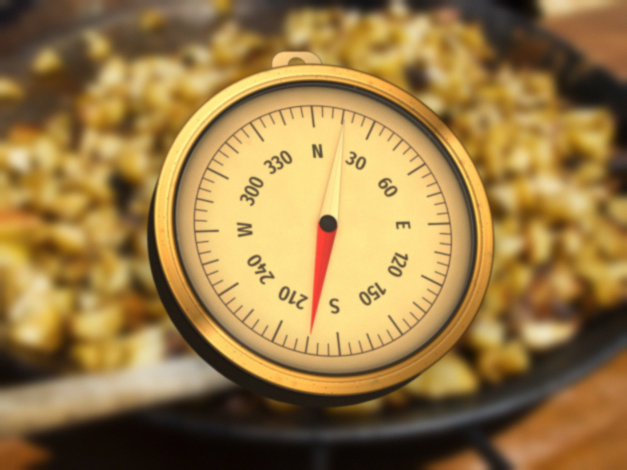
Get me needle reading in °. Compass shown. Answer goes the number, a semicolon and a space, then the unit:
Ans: 195; °
